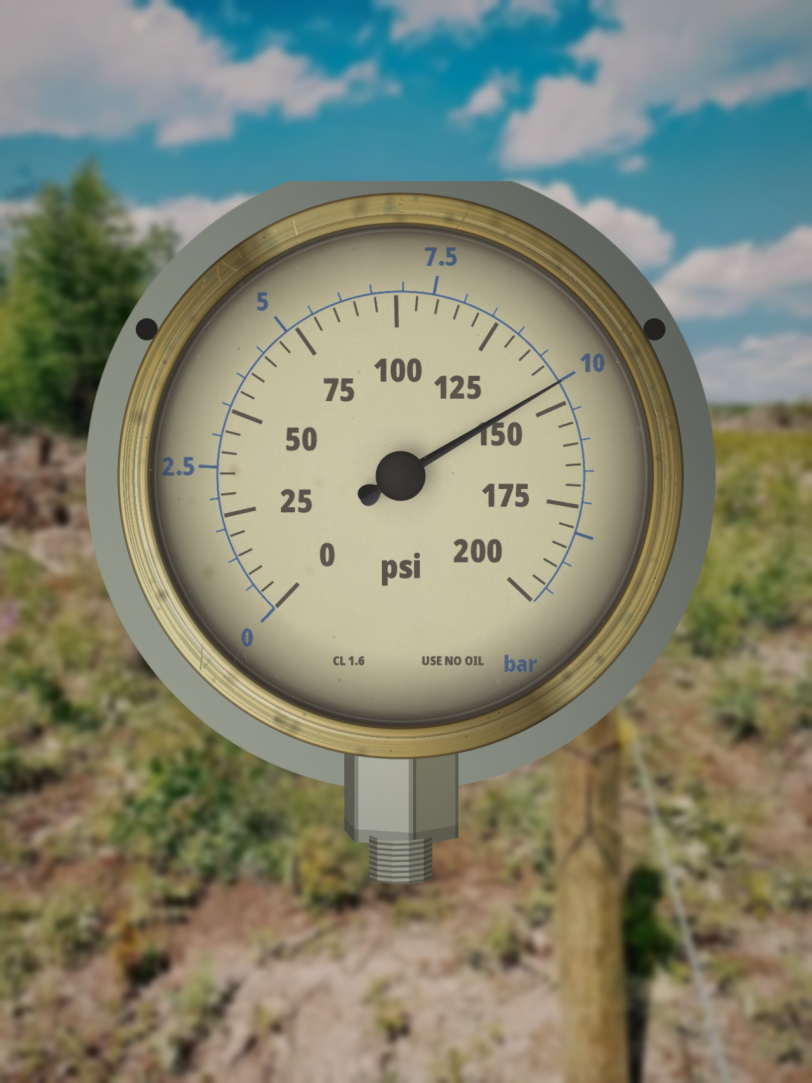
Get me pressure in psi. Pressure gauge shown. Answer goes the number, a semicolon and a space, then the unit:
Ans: 145; psi
